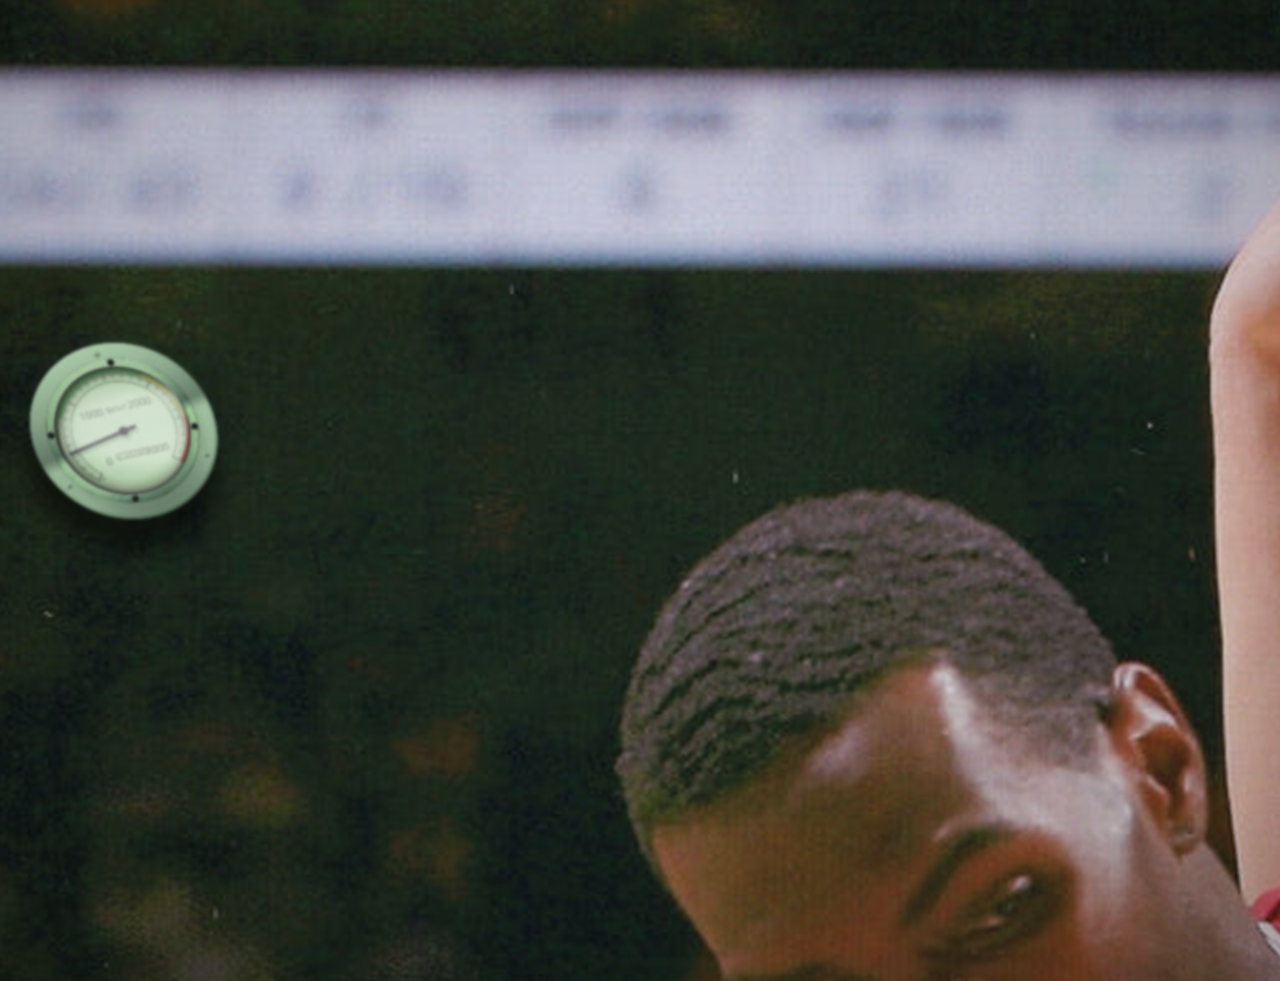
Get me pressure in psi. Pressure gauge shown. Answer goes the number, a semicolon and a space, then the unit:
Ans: 400; psi
